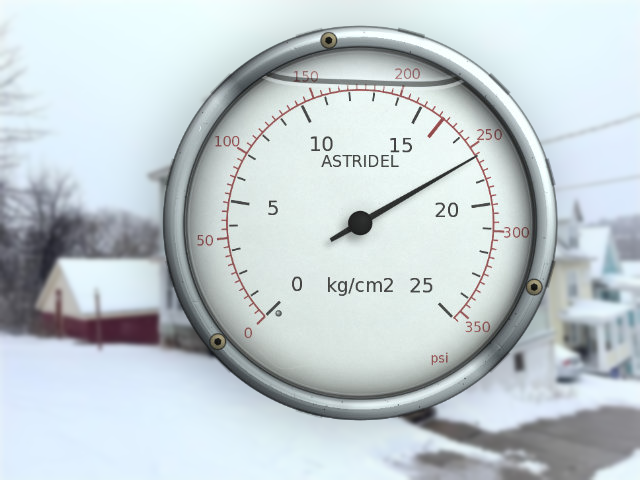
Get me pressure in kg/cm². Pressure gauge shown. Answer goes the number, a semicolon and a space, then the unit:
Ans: 18; kg/cm²
